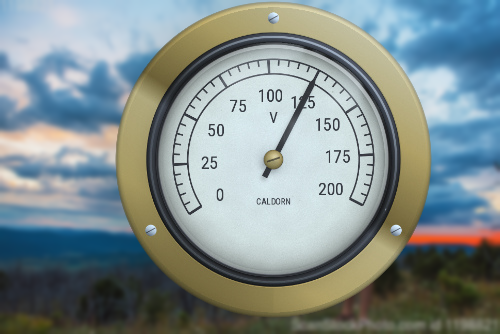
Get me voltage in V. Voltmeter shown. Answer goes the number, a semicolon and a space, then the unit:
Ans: 125; V
